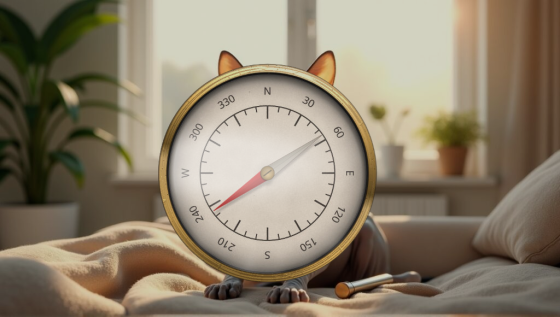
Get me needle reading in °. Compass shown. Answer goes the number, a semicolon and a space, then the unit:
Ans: 235; °
